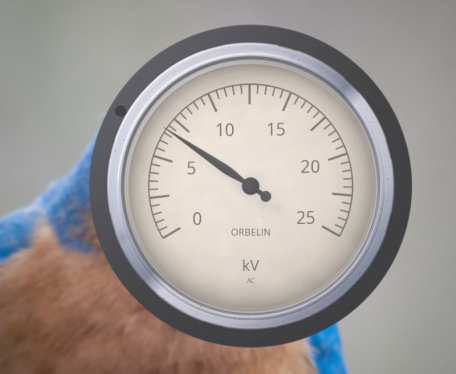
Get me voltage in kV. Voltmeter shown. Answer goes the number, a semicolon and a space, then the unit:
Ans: 6.75; kV
